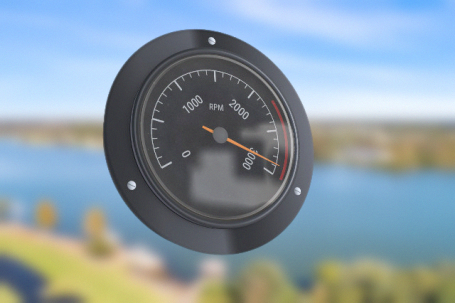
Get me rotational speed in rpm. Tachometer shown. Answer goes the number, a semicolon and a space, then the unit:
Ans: 2900; rpm
